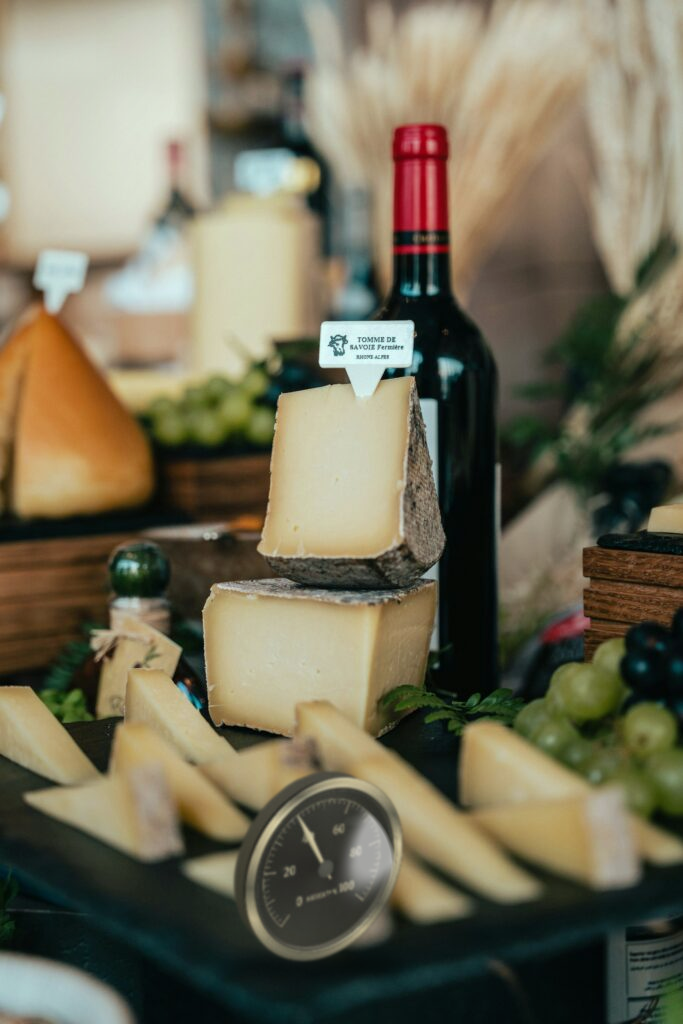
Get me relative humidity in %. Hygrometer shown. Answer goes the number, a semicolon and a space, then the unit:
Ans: 40; %
